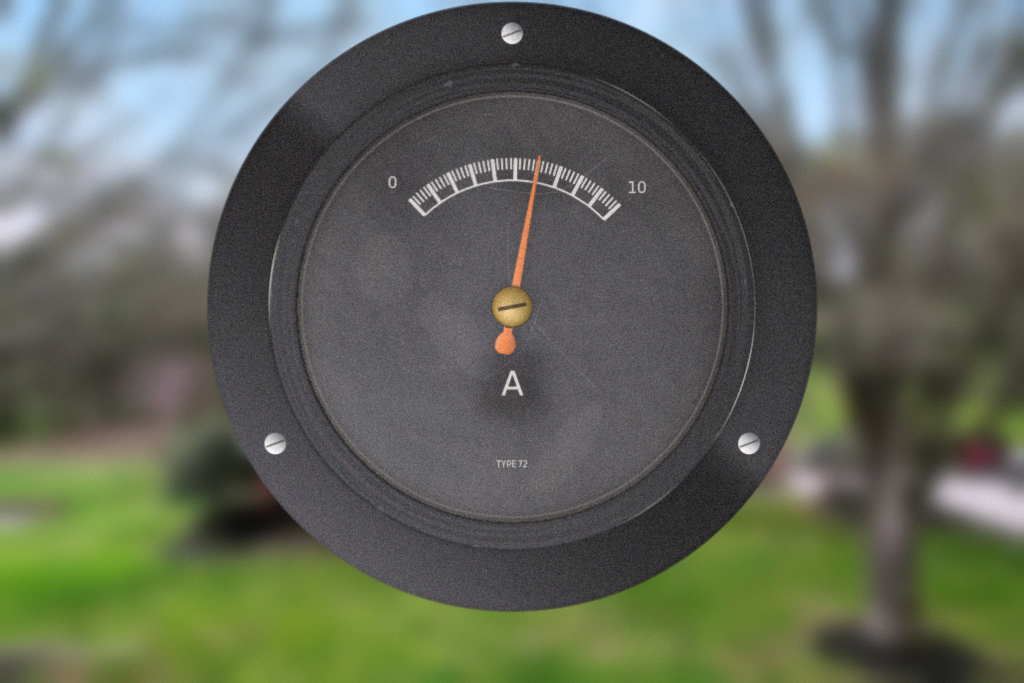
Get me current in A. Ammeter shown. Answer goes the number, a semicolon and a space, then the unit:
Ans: 6; A
